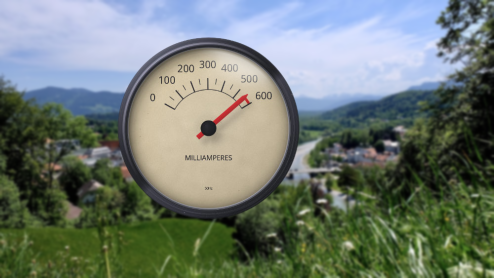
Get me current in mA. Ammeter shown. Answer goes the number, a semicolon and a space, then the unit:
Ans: 550; mA
